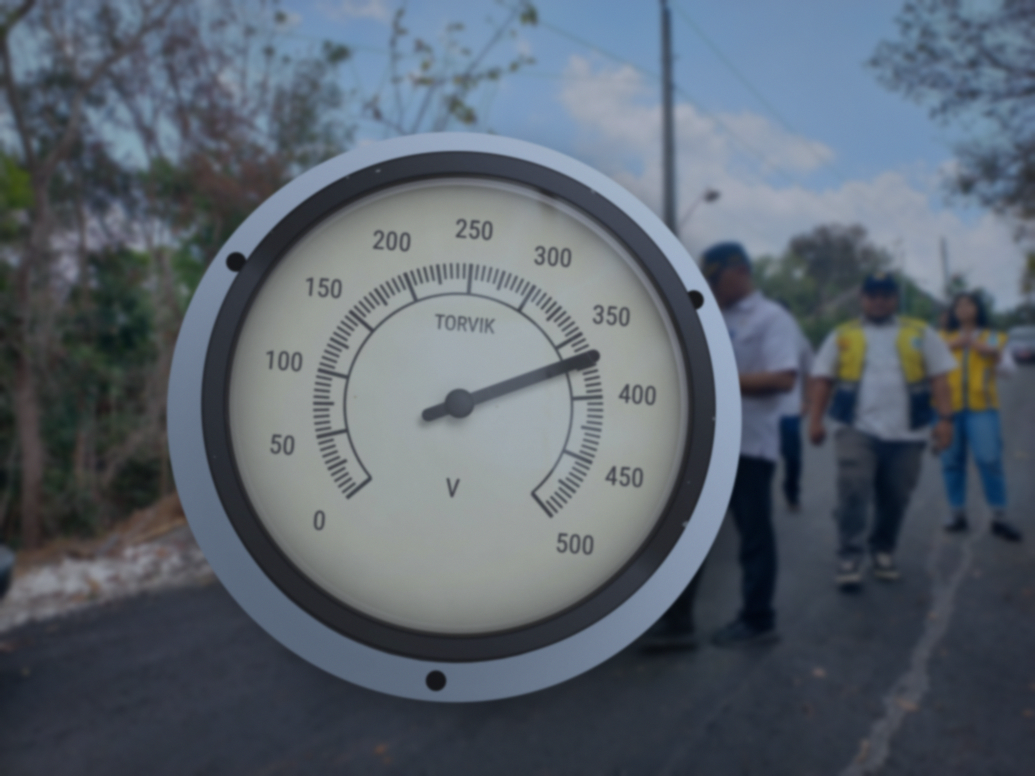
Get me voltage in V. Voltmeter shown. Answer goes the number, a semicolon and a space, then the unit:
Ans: 370; V
